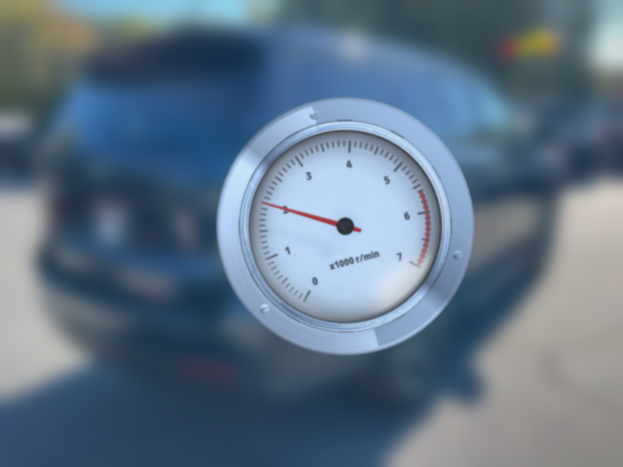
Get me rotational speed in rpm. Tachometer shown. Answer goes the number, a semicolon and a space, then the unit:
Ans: 2000; rpm
